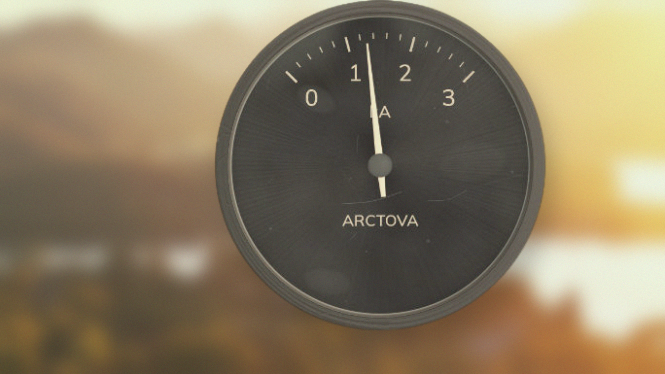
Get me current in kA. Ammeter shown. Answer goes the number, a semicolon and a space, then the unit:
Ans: 1.3; kA
